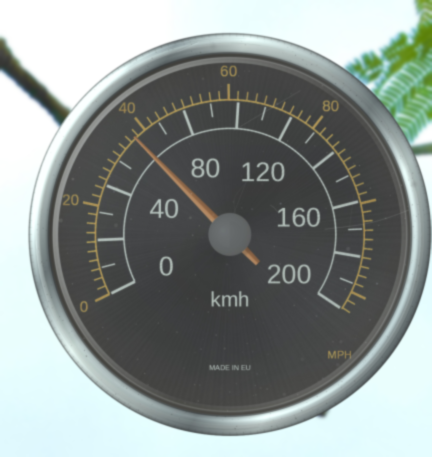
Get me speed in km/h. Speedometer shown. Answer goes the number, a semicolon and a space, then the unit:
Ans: 60; km/h
